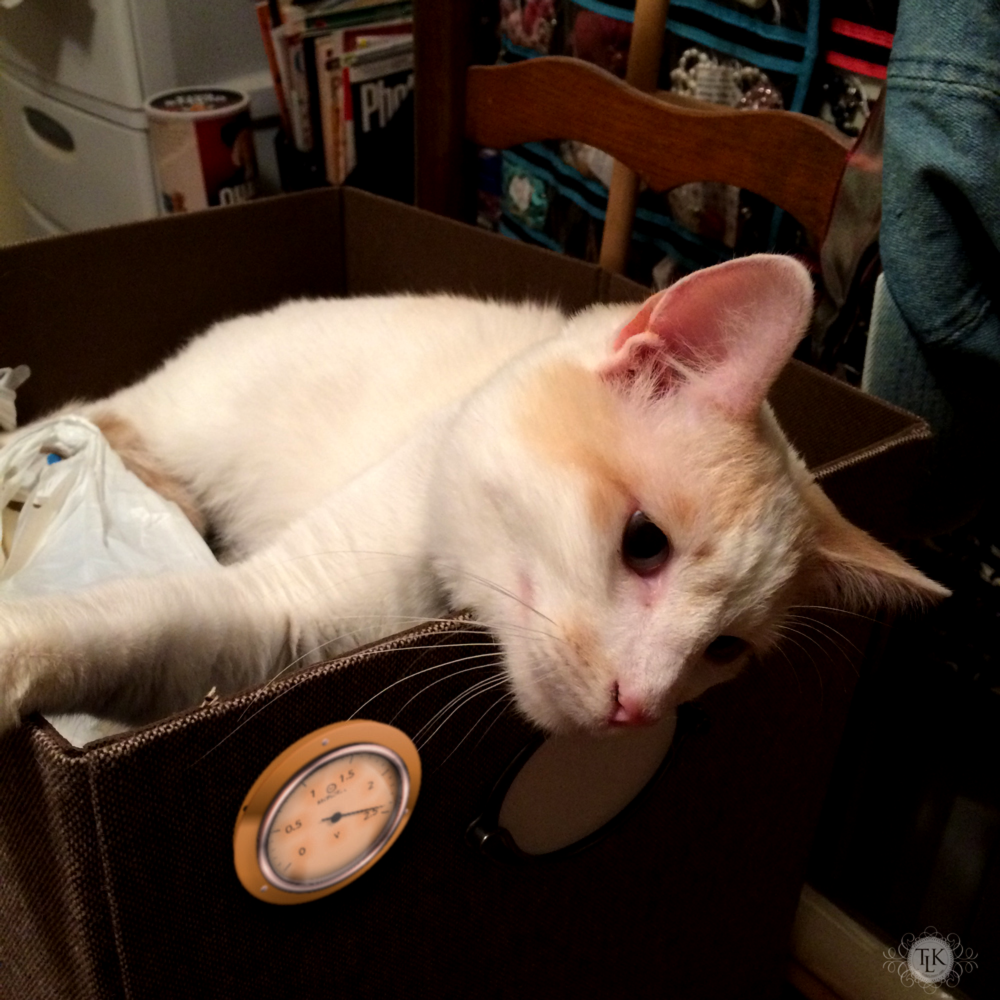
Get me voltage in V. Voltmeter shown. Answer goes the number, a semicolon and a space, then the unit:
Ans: 2.4; V
